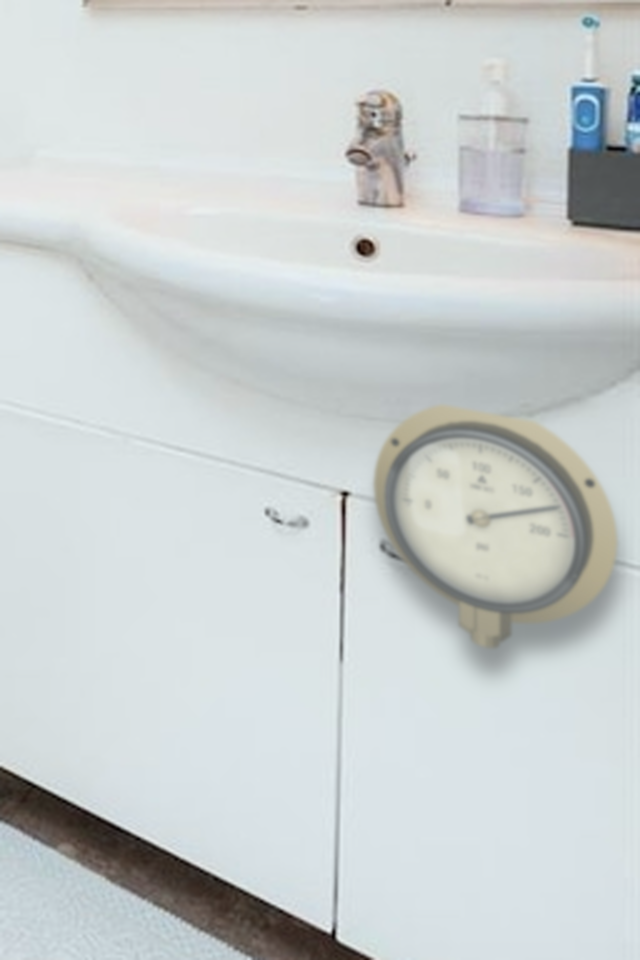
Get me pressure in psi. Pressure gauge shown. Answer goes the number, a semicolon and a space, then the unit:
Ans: 175; psi
